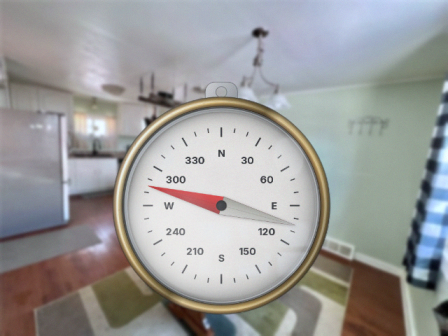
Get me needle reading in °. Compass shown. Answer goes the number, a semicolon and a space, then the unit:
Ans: 285; °
